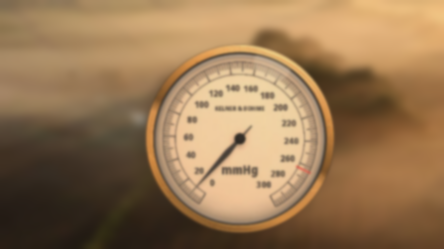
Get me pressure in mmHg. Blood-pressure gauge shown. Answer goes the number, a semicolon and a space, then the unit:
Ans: 10; mmHg
